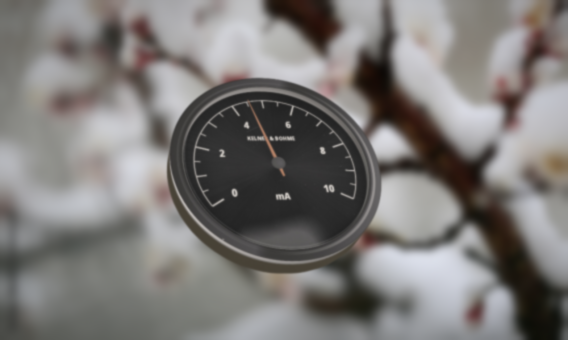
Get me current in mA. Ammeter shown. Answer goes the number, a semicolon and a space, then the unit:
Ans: 4.5; mA
